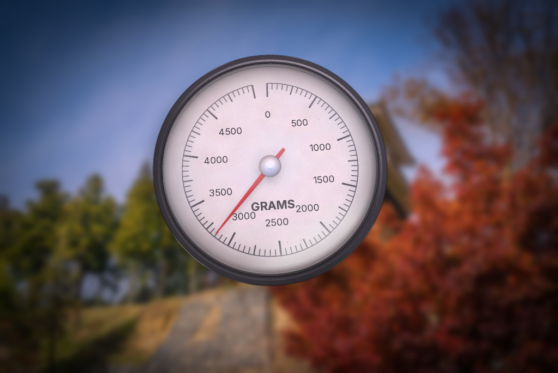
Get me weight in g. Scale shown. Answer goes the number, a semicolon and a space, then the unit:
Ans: 3150; g
